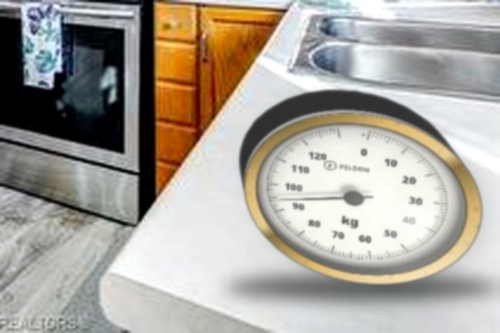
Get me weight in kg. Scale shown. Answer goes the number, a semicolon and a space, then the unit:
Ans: 95; kg
